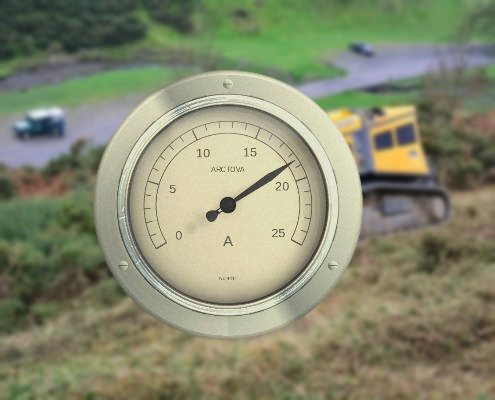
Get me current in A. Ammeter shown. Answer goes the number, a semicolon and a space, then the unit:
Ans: 18.5; A
